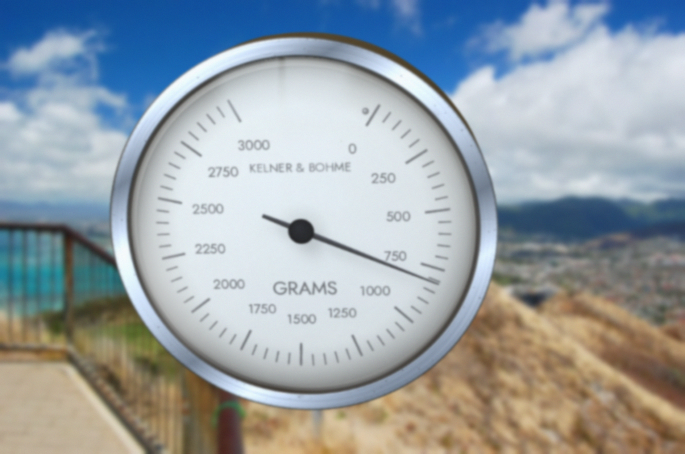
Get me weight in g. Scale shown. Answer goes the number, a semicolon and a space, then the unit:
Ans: 800; g
